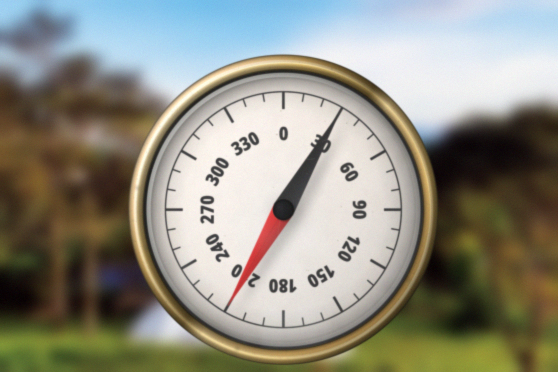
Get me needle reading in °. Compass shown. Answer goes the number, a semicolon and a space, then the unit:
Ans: 210; °
